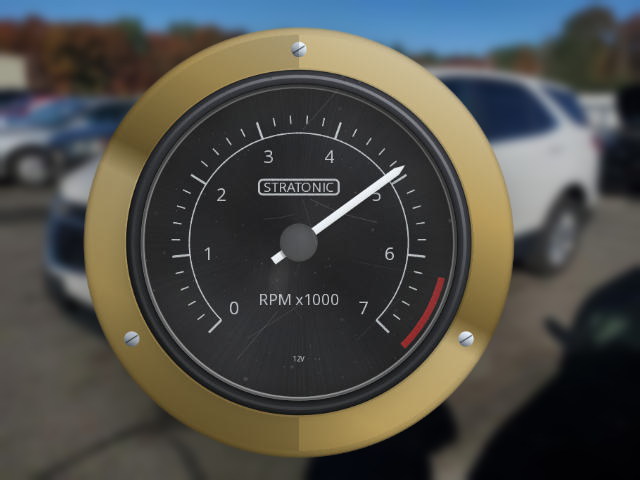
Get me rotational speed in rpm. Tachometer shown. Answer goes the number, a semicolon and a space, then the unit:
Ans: 4900; rpm
